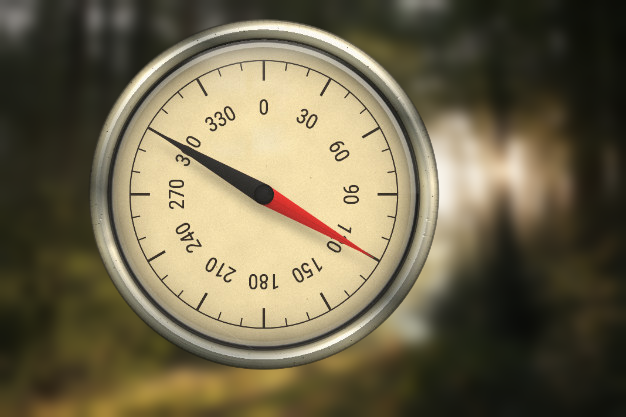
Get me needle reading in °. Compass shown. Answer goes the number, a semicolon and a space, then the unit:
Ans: 120; °
